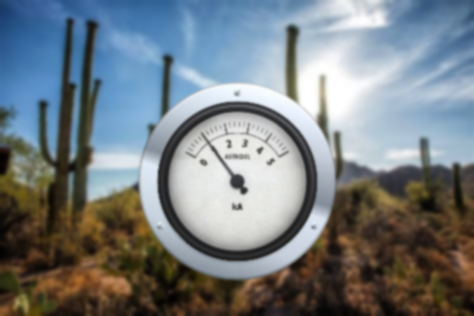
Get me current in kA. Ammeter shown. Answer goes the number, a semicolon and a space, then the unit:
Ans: 1; kA
